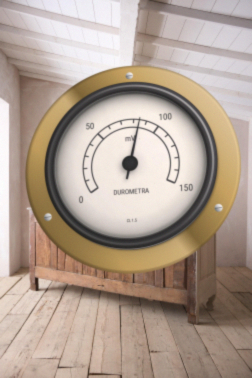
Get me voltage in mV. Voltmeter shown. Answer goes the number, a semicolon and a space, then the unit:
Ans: 85; mV
